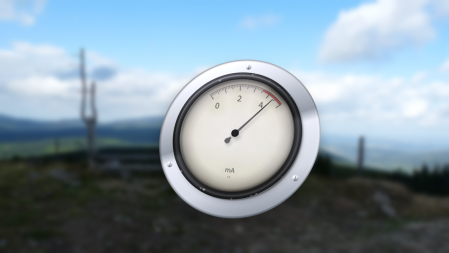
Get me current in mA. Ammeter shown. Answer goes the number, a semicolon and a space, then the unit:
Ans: 4.5; mA
